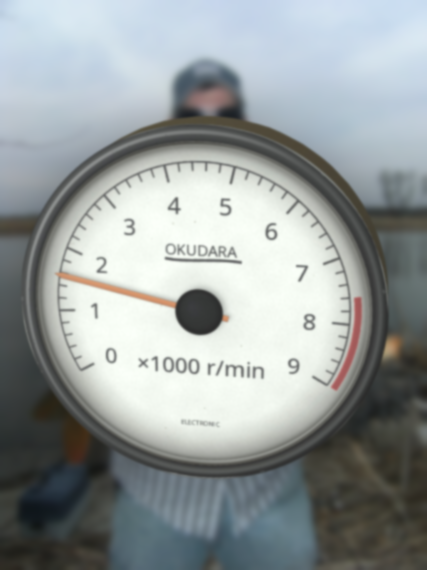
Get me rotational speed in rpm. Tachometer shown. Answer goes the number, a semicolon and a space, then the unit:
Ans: 1600; rpm
